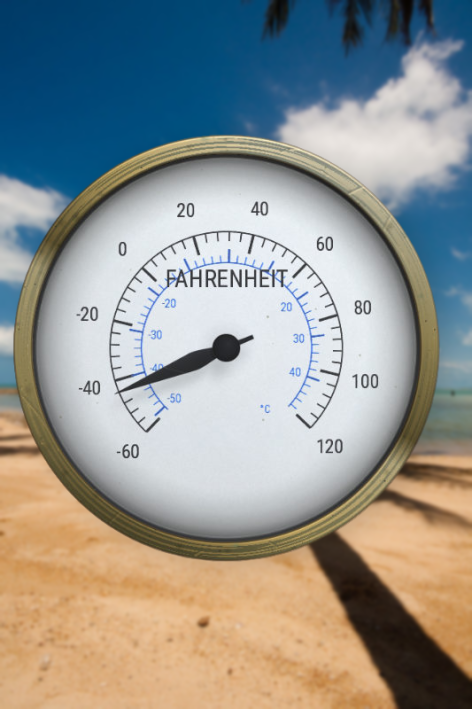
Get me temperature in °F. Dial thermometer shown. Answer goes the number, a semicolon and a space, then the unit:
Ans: -44; °F
